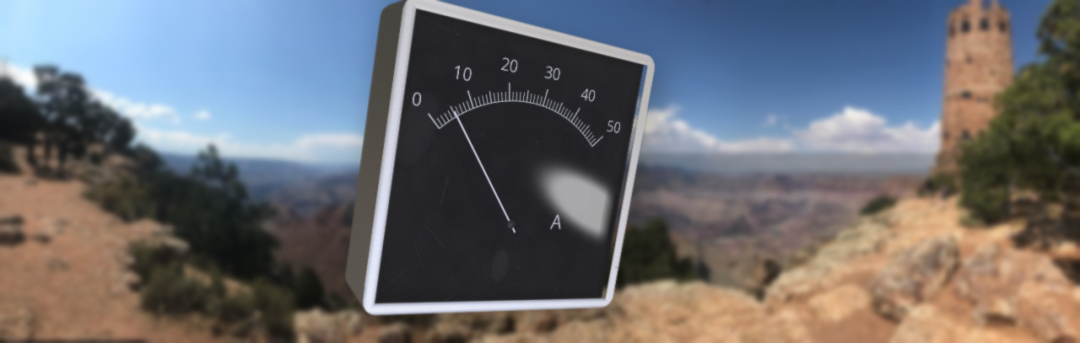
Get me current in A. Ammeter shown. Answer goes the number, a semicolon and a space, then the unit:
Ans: 5; A
